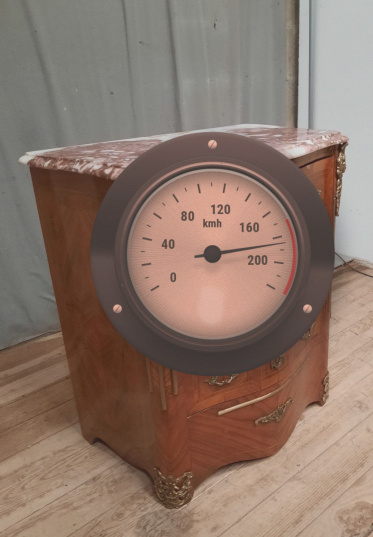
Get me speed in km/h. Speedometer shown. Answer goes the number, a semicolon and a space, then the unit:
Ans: 185; km/h
